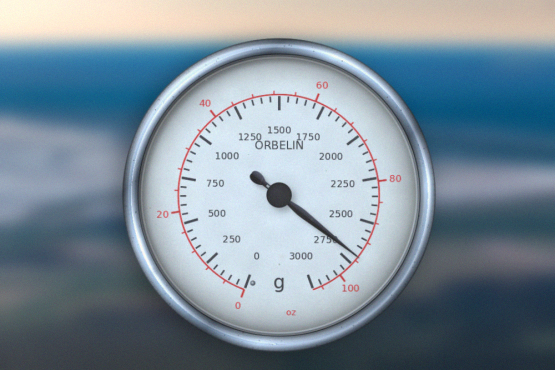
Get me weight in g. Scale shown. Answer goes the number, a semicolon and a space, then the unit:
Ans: 2700; g
